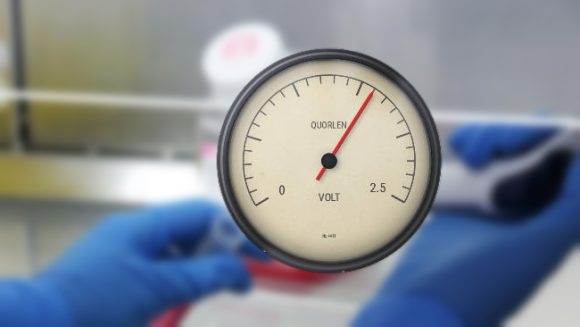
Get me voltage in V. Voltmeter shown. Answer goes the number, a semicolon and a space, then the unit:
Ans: 1.6; V
